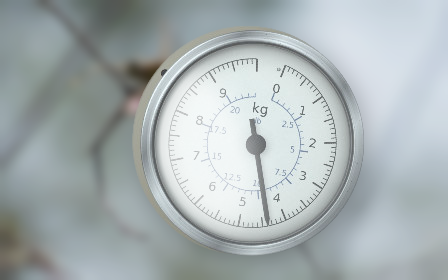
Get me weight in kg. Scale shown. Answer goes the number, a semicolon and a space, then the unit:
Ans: 4.4; kg
